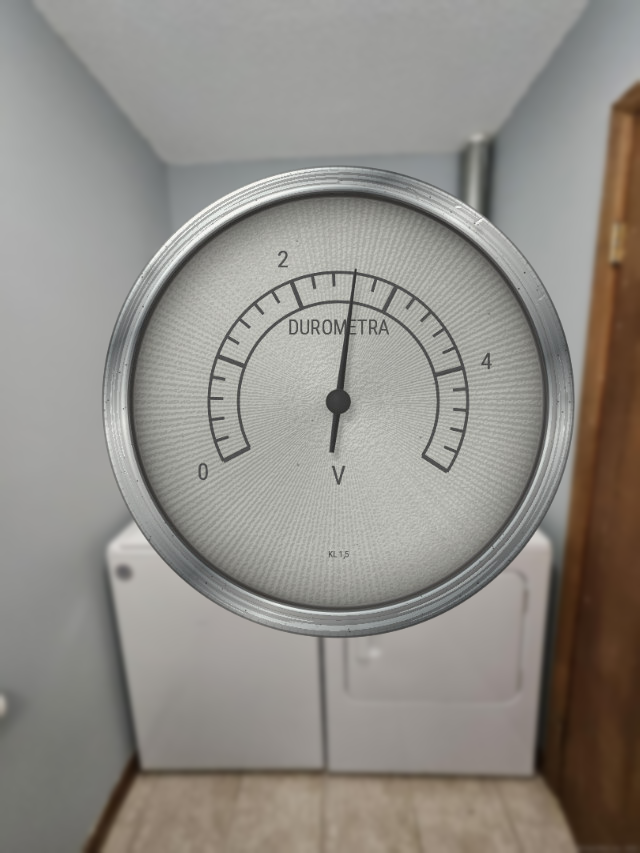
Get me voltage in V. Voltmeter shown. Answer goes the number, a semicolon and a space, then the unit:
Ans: 2.6; V
